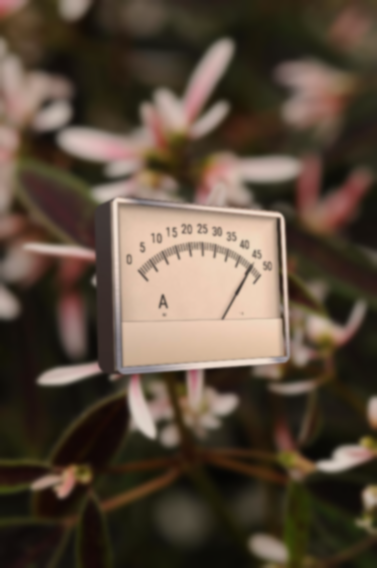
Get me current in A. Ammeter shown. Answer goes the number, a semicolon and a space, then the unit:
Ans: 45; A
